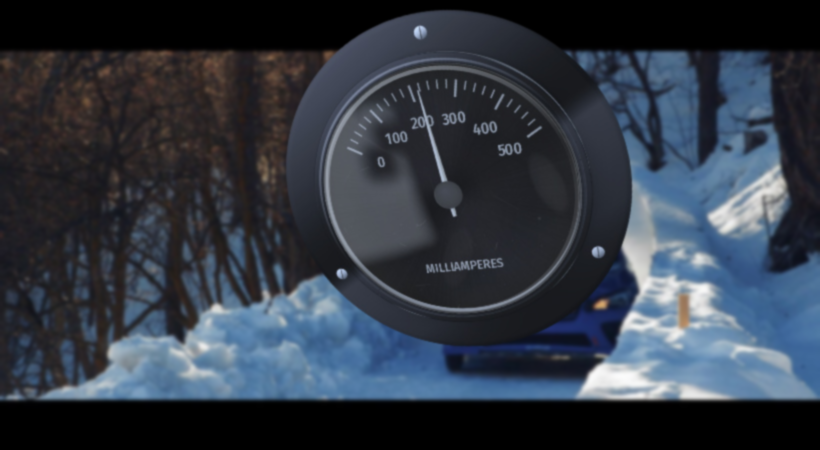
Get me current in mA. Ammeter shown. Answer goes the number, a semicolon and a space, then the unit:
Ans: 220; mA
